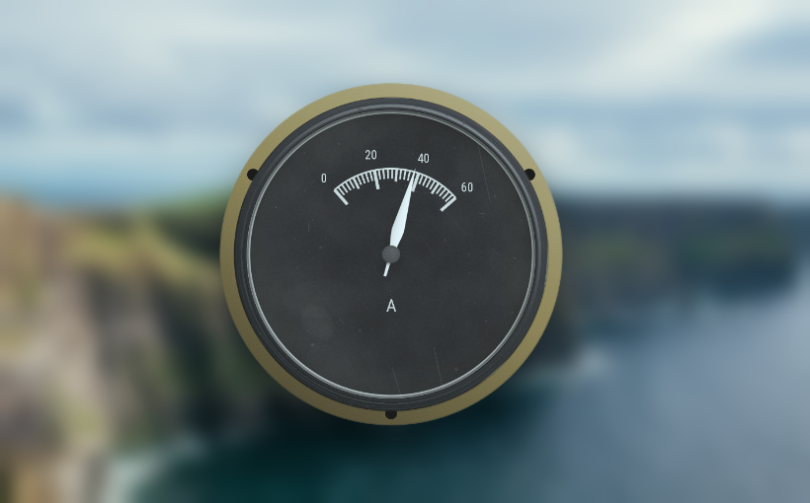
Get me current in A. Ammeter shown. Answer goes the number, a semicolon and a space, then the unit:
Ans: 38; A
